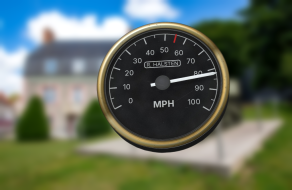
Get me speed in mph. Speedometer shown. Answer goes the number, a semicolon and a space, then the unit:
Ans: 82.5; mph
